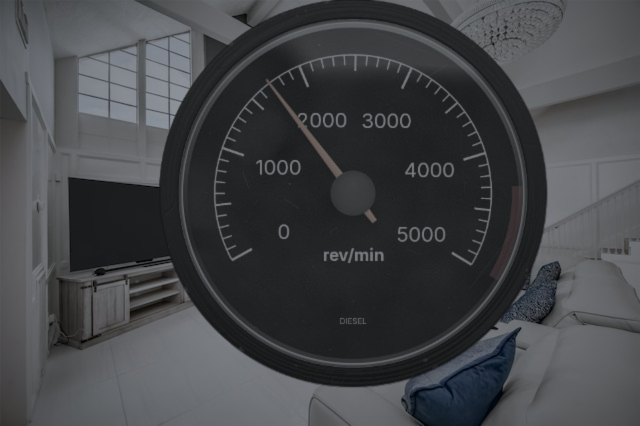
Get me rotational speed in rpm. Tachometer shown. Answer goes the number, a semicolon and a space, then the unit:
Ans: 1700; rpm
